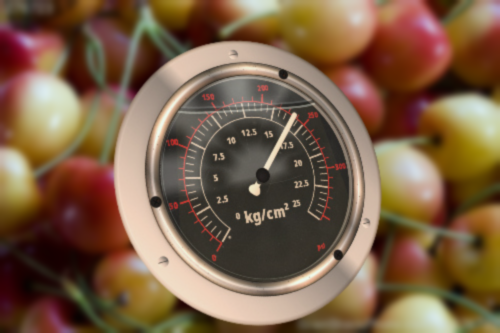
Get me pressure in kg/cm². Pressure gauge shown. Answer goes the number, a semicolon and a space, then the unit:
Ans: 16.5; kg/cm²
